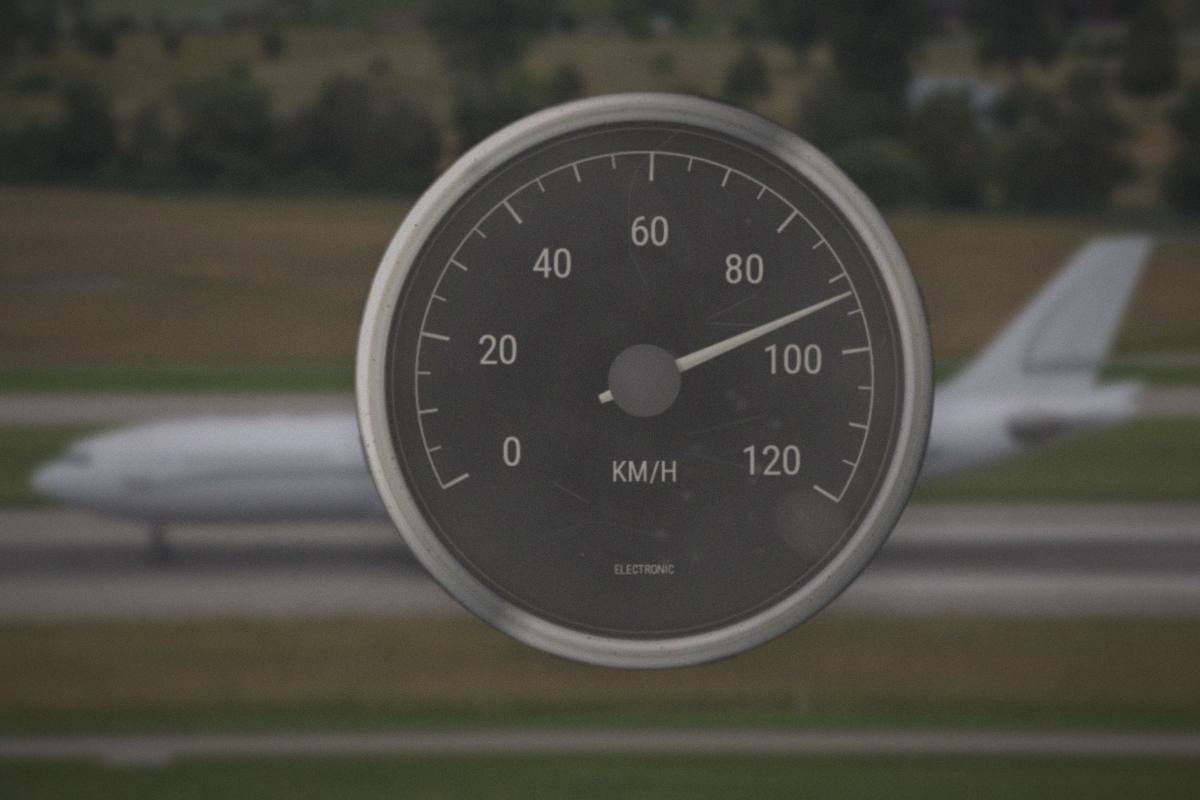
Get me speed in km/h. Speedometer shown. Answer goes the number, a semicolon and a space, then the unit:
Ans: 92.5; km/h
